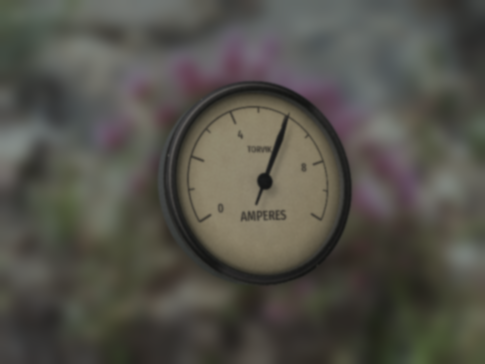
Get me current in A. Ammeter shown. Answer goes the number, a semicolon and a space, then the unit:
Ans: 6; A
